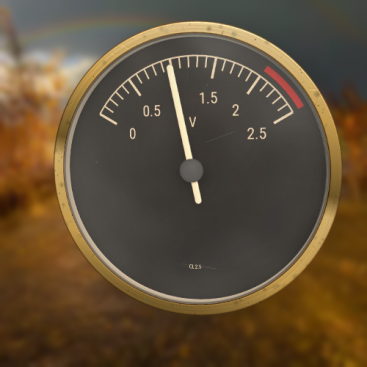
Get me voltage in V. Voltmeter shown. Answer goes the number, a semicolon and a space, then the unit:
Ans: 1; V
